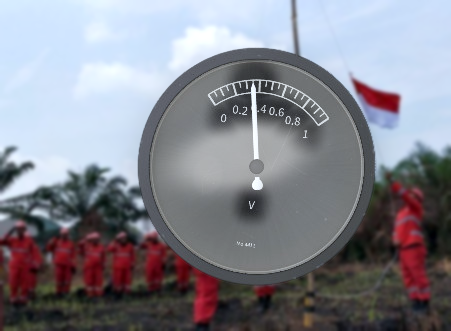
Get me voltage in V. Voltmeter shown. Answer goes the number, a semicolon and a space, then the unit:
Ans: 0.35; V
